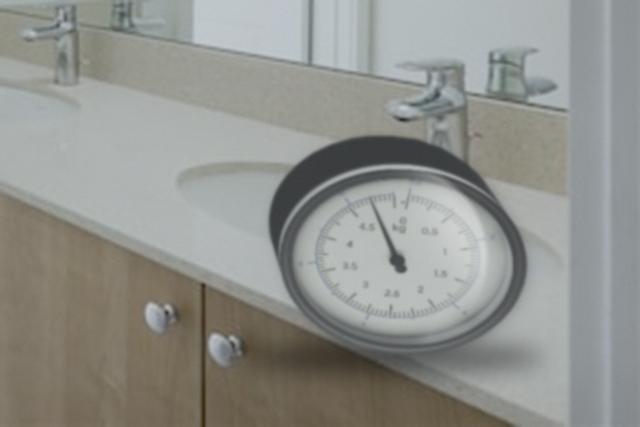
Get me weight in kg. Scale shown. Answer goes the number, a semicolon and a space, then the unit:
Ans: 4.75; kg
